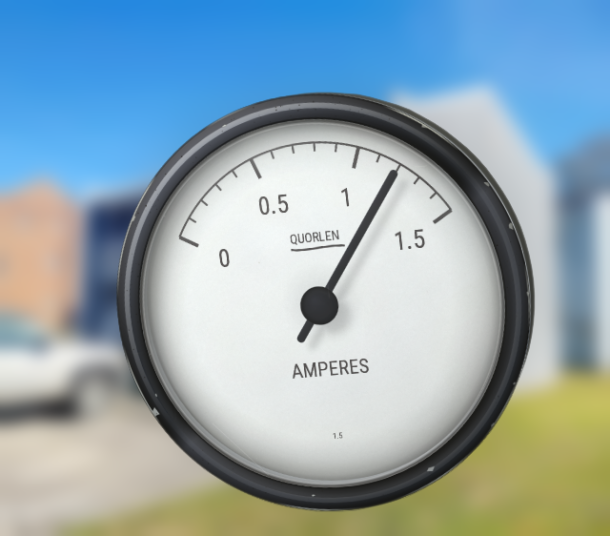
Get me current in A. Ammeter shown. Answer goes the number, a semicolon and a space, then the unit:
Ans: 1.2; A
